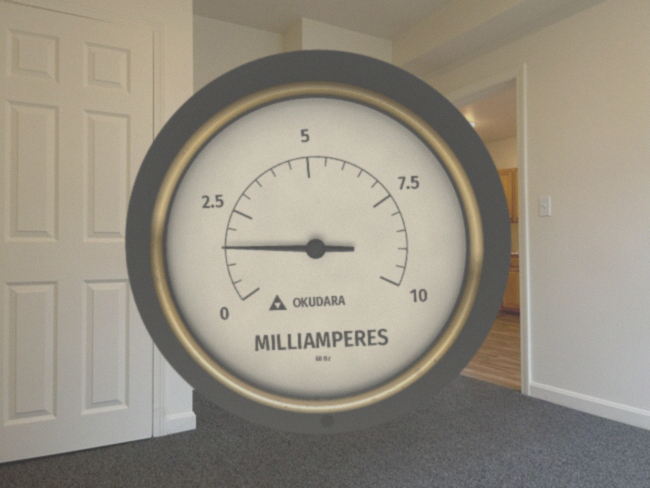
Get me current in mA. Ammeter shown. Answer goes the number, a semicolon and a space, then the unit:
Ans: 1.5; mA
